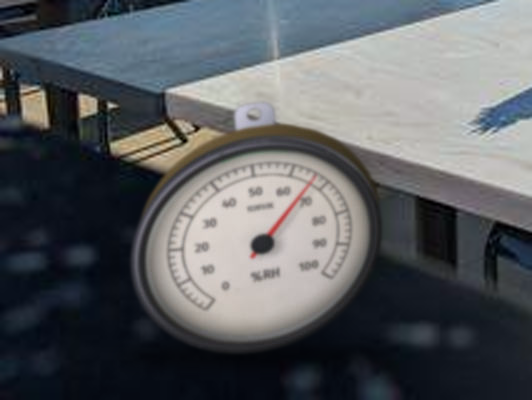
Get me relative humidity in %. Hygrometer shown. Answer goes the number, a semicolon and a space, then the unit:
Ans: 66; %
